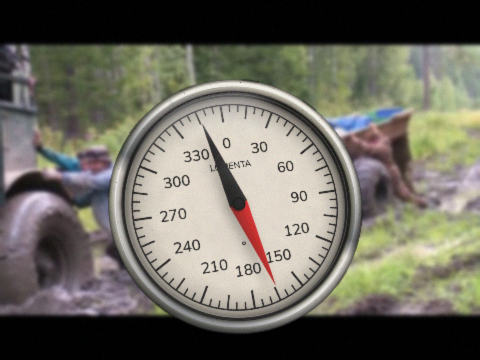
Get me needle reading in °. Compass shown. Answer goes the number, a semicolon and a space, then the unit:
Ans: 165; °
